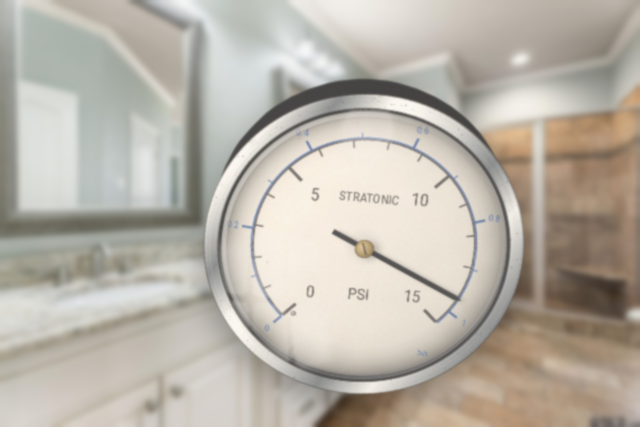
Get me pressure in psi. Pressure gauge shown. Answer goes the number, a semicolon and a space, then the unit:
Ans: 14; psi
